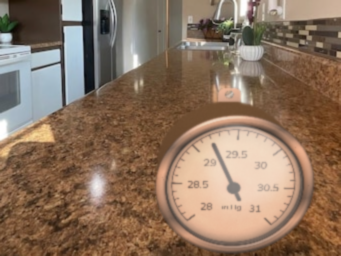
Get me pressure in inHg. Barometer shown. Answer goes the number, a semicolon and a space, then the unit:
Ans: 29.2; inHg
